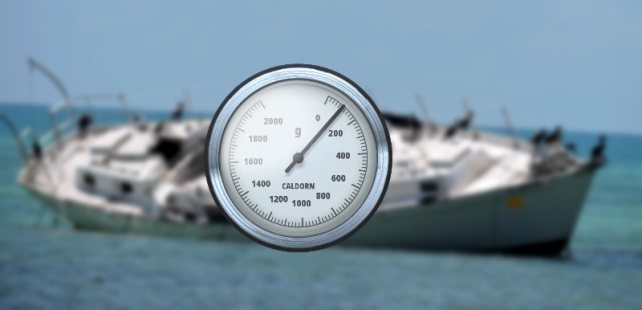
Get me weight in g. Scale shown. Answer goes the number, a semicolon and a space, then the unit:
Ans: 100; g
